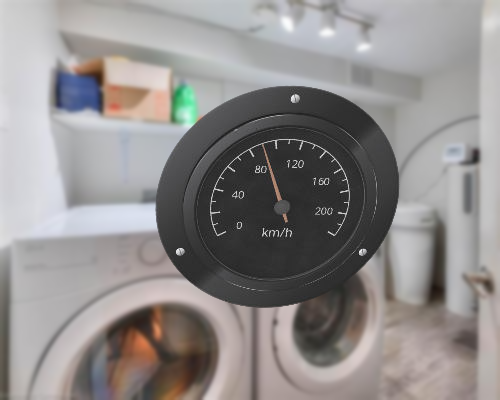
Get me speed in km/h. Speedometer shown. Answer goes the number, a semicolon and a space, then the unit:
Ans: 90; km/h
